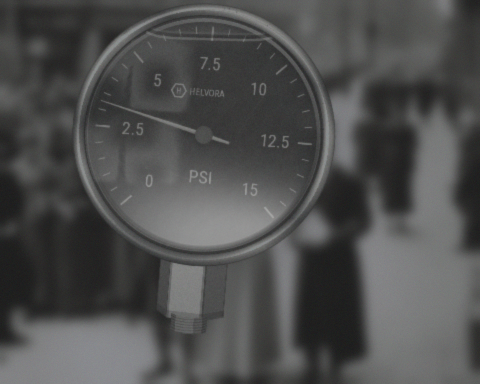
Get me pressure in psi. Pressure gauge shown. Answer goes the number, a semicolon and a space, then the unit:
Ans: 3.25; psi
